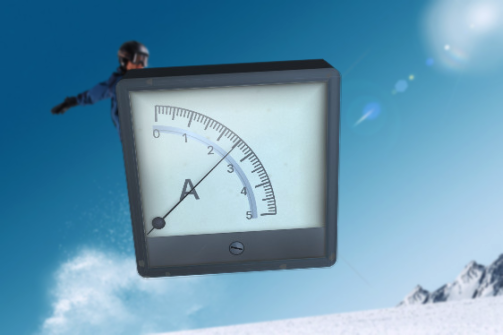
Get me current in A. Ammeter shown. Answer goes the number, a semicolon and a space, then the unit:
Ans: 2.5; A
